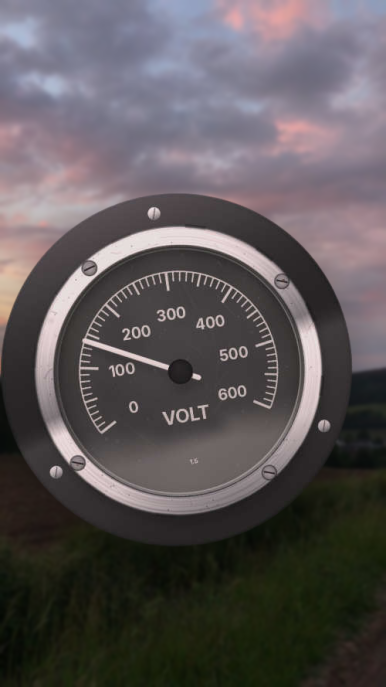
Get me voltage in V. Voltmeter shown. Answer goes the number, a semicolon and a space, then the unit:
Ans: 140; V
